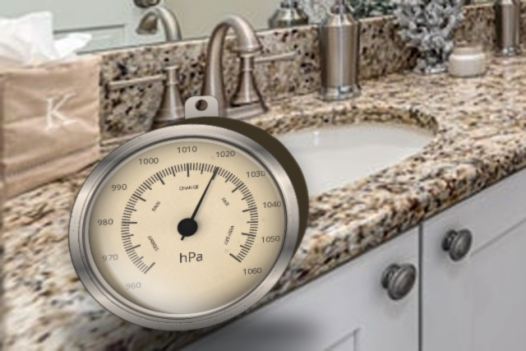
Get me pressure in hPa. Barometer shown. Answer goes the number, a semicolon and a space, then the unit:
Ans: 1020; hPa
